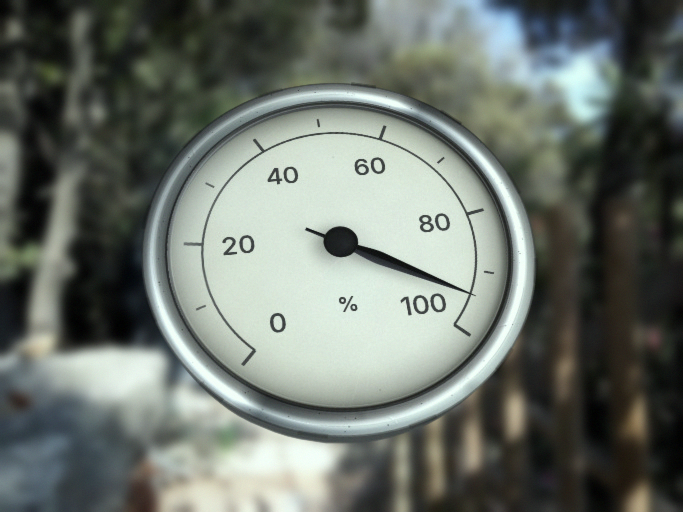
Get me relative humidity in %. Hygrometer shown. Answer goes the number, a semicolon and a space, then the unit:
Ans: 95; %
